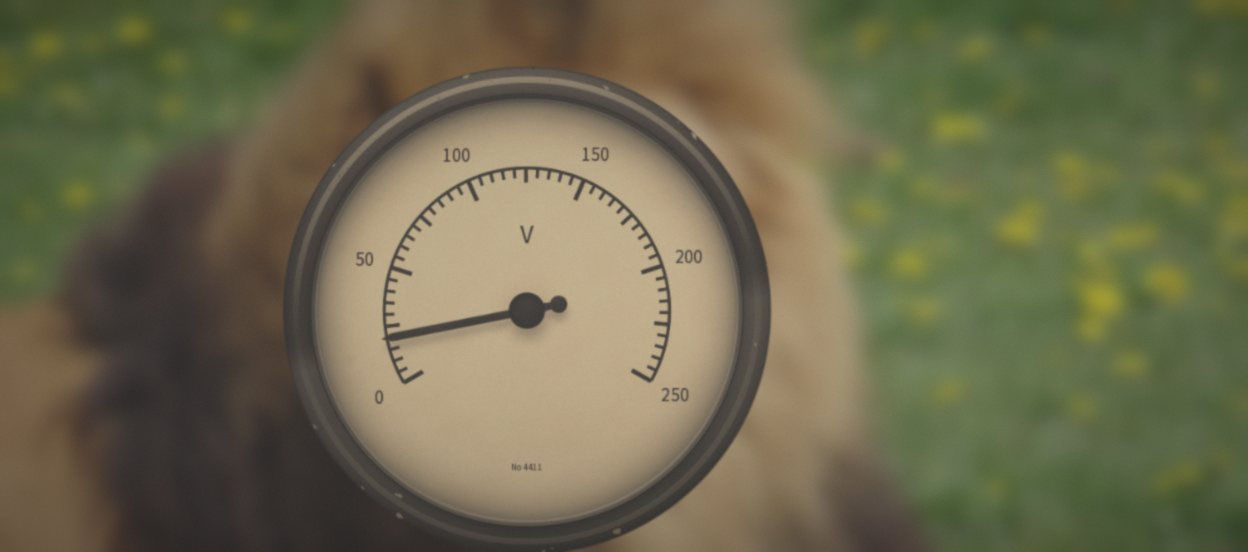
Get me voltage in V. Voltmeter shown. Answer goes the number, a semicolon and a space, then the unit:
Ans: 20; V
